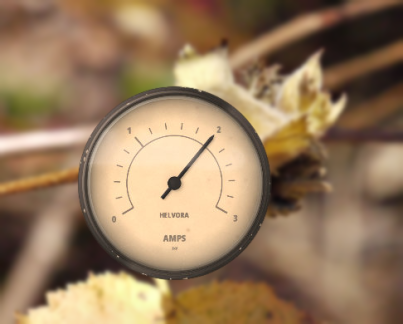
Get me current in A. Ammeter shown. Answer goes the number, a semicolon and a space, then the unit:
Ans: 2; A
